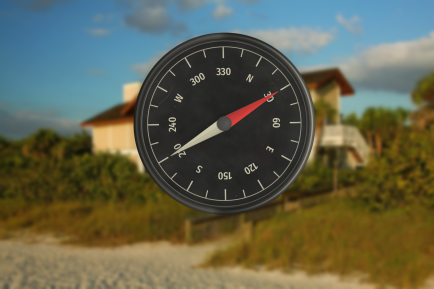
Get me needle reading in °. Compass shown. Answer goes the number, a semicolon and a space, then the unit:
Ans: 30; °
